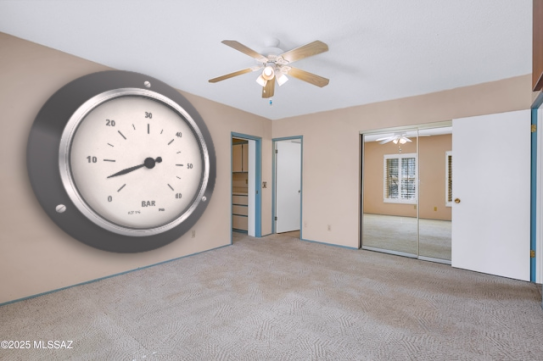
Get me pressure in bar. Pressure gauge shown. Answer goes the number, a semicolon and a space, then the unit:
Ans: 5; bar
